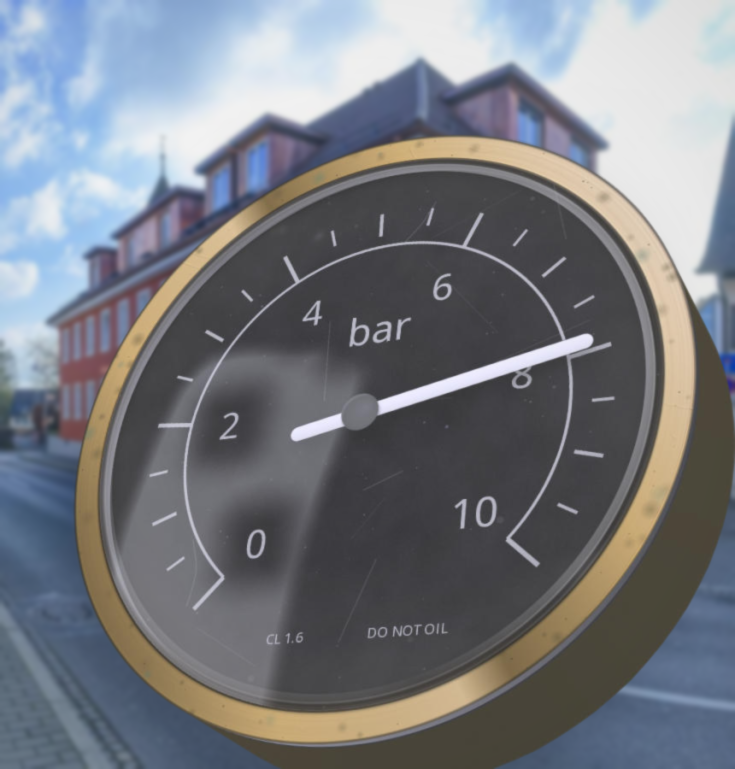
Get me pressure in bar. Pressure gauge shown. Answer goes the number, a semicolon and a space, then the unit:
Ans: 8; bar
